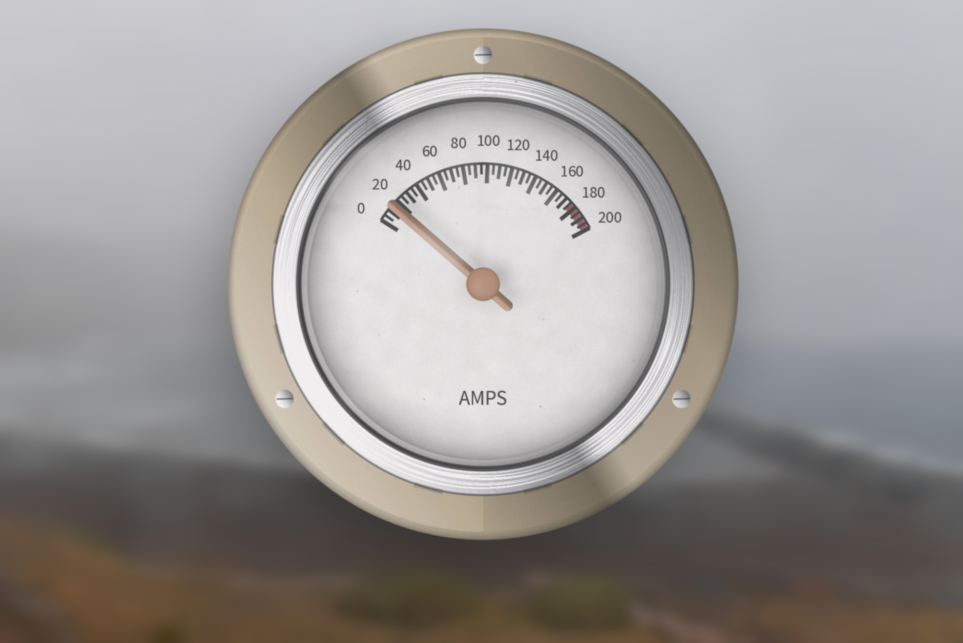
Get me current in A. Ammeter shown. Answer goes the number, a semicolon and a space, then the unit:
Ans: 15; A
